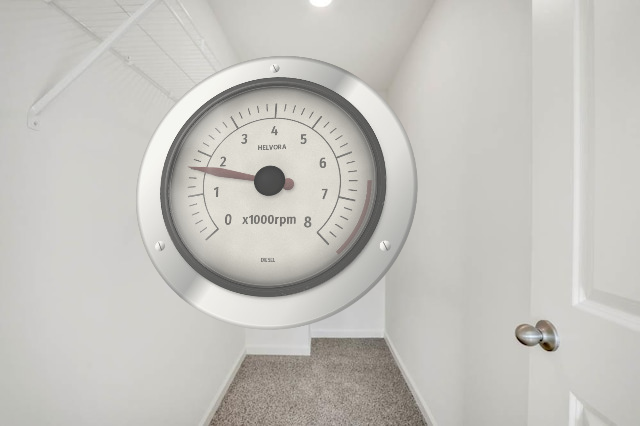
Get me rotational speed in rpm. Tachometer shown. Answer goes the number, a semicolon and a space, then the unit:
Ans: 1600; rpm
